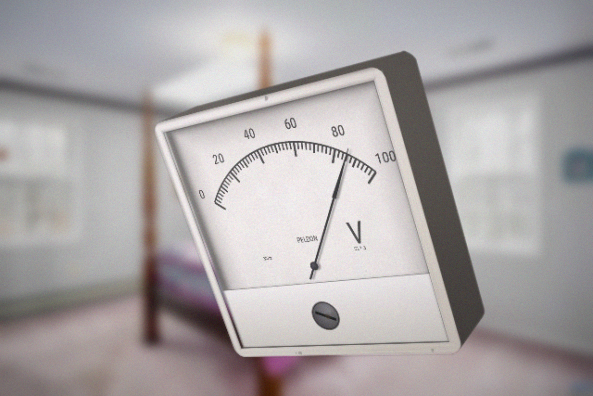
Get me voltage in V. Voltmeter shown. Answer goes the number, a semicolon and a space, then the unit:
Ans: 86; V
